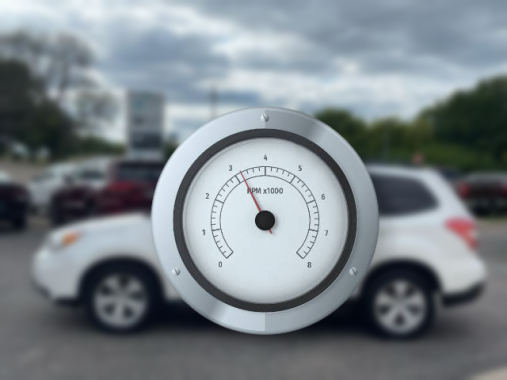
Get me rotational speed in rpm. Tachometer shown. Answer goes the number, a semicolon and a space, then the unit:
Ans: 3200; rpm
